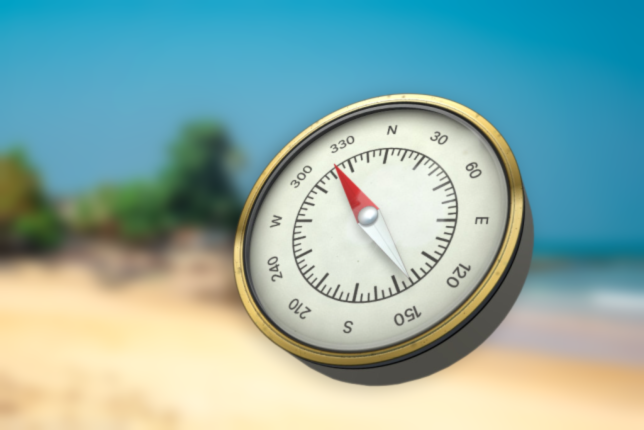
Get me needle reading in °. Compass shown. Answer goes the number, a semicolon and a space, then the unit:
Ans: 320; °
